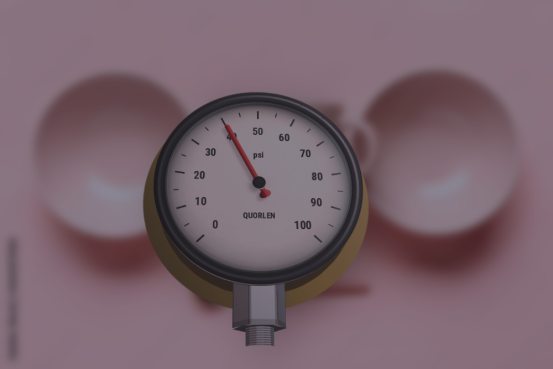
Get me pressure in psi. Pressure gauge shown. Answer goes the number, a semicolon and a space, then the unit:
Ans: 40; psi
